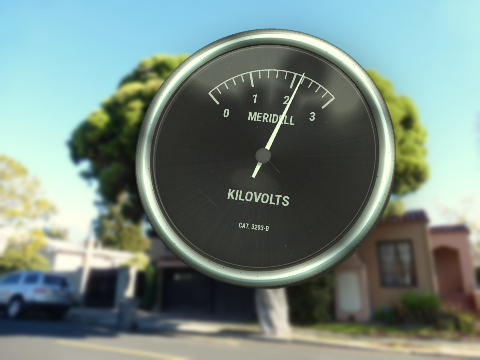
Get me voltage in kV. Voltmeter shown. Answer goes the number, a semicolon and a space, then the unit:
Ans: 2.2; kV
